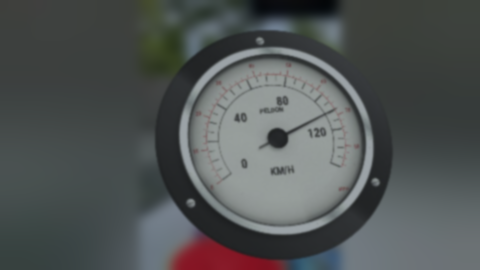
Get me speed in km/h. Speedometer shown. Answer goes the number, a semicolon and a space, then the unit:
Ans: 110; km/h
